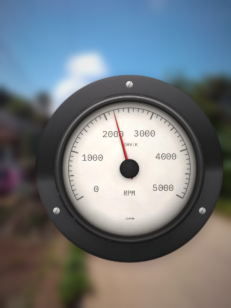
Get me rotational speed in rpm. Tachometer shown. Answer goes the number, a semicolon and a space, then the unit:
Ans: 2200; rpm
